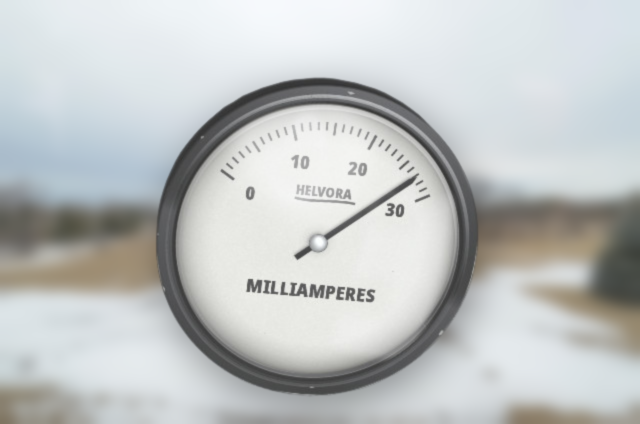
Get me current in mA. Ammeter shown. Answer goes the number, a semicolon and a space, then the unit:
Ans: 27; mA
